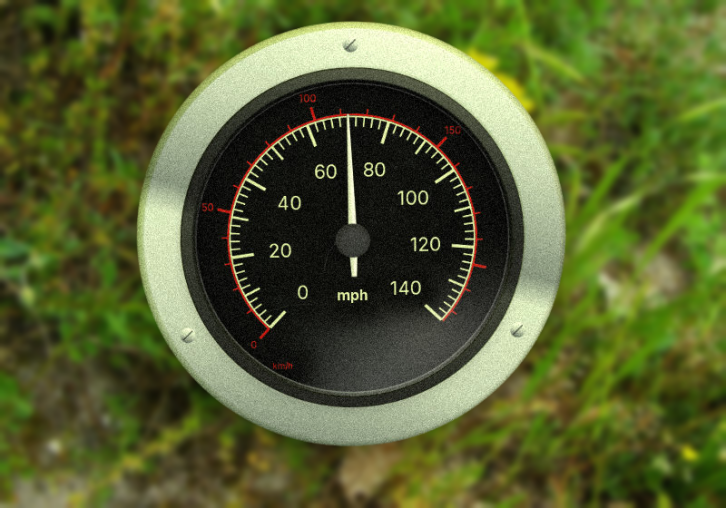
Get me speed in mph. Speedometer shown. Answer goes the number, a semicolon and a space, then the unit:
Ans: 70; mph
